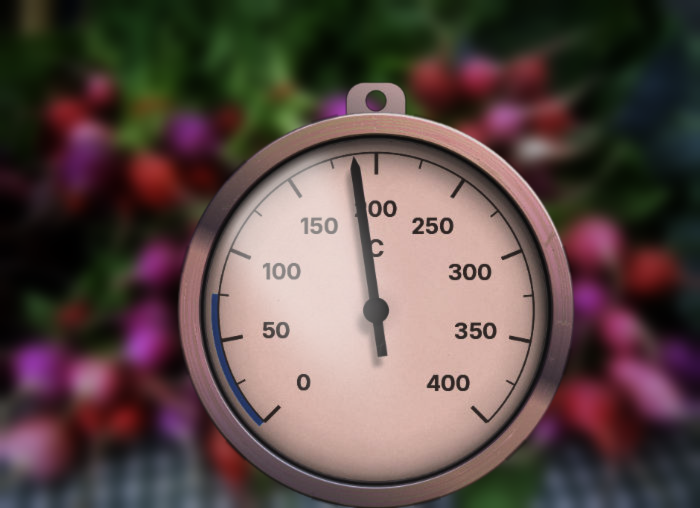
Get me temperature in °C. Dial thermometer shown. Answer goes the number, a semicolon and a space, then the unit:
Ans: 187.5; °C
